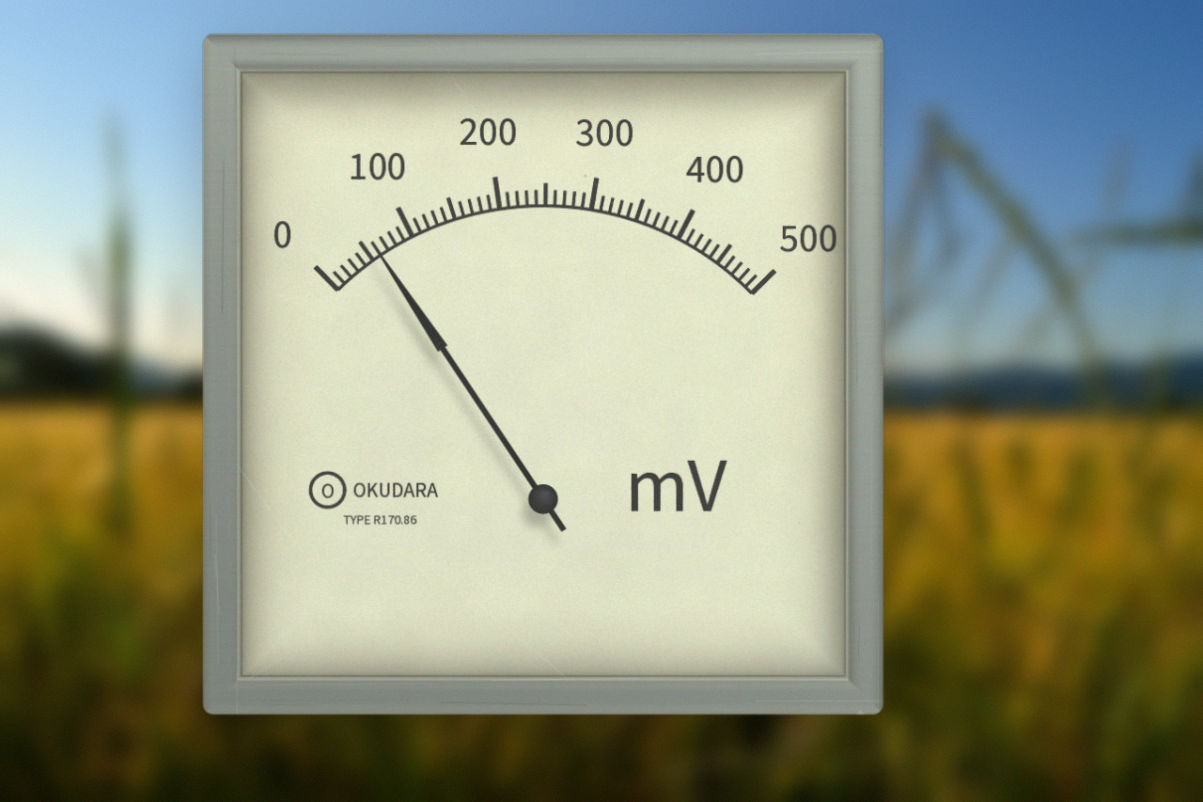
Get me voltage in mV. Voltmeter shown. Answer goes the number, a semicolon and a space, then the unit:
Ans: 60; mV
